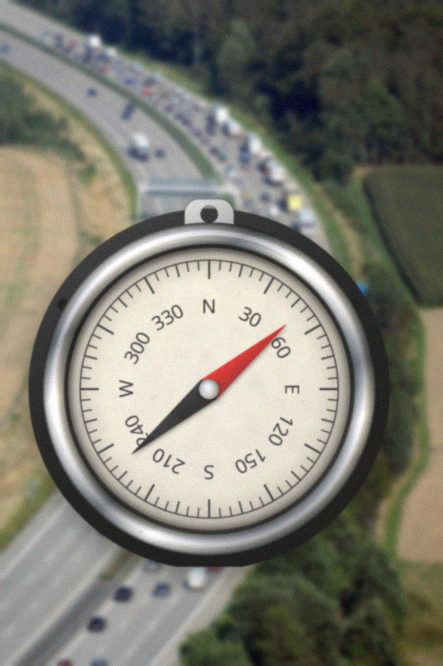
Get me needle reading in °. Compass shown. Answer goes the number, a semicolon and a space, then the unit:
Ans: 50; °
